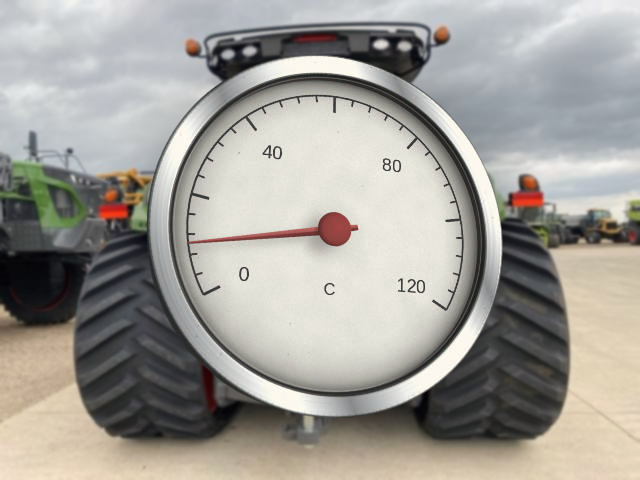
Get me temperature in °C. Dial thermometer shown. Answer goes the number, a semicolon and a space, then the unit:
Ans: 10; °C
